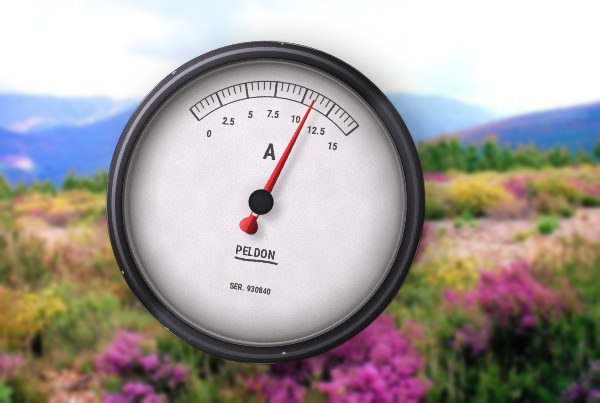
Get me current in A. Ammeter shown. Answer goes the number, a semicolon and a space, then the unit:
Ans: 11; A
